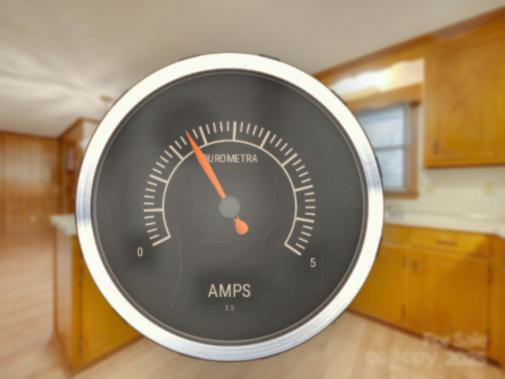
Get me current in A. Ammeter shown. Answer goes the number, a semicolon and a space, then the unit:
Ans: 1.8; A
